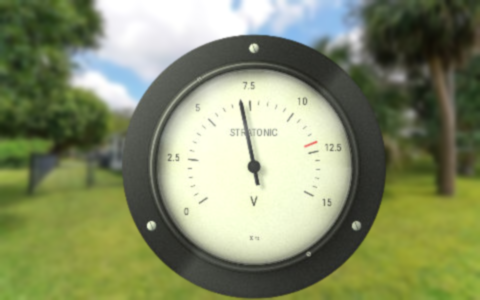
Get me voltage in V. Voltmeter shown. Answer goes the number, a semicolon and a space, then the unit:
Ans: 7; V
